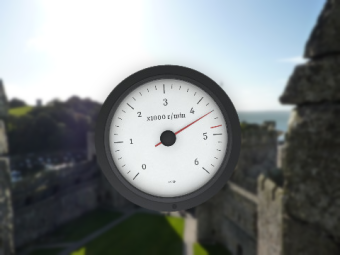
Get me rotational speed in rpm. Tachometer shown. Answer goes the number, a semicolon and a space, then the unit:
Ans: 4400; rpm
